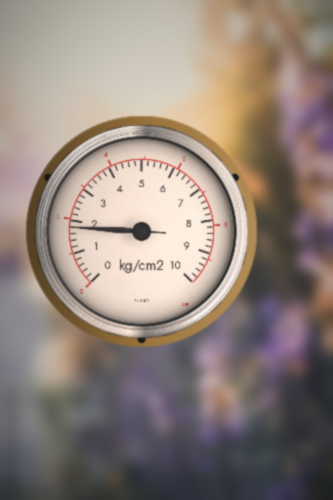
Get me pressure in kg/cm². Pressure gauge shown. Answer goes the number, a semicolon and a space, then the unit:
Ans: 1.8; kg/cm²
